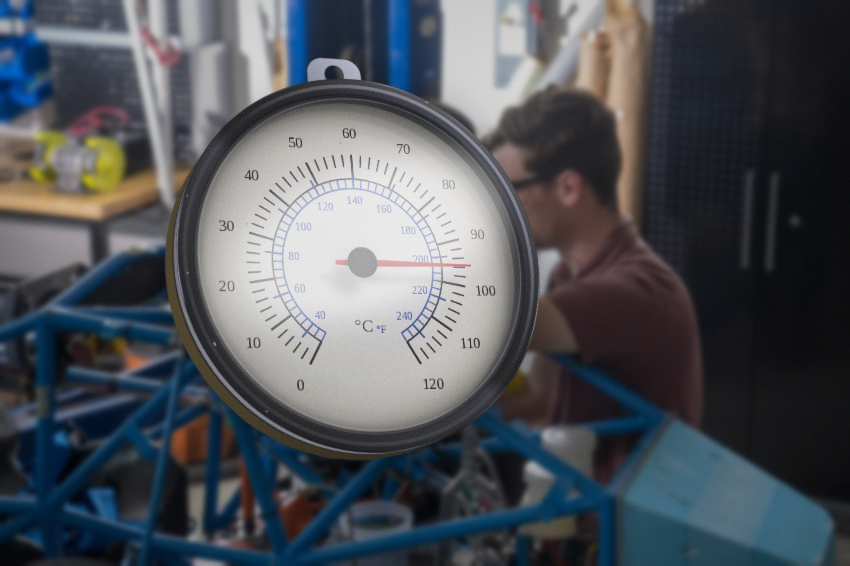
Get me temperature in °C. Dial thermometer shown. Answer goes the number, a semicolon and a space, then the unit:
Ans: 96; °C
